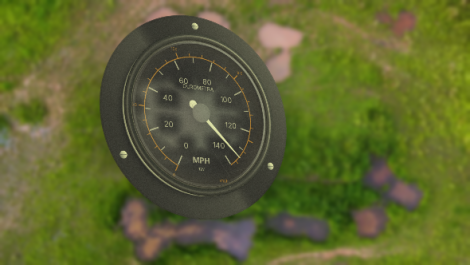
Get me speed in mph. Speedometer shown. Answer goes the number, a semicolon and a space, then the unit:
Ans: 135; mph
